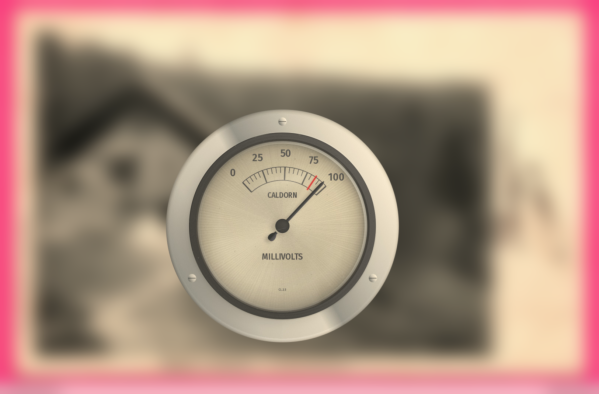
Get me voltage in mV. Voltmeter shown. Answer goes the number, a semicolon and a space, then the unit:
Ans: 95; mV
